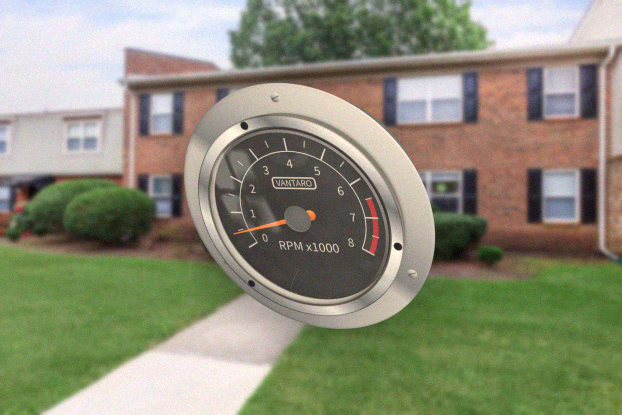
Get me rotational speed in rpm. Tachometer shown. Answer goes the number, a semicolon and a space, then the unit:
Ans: 500; rpm
